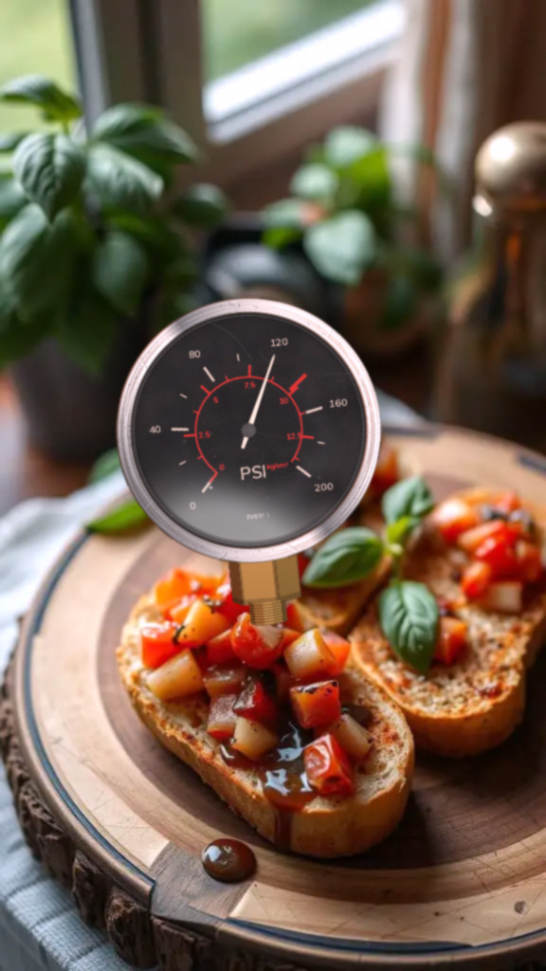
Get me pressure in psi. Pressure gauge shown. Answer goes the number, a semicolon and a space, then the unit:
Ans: 120; psi
